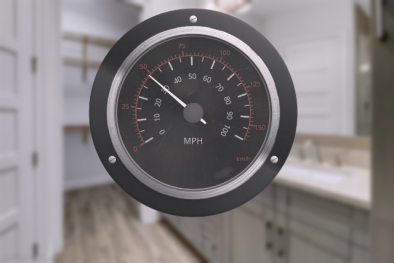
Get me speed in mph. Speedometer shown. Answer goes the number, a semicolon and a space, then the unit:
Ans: 30; mph
